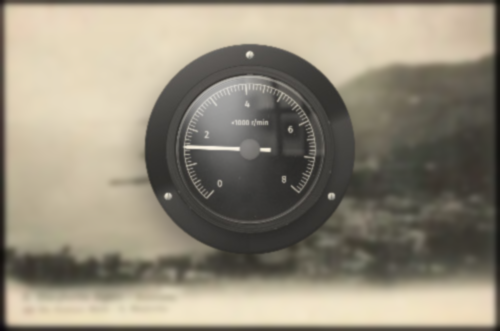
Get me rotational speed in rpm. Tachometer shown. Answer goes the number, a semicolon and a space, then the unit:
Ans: 1500; rpm
